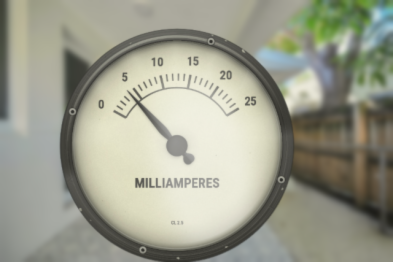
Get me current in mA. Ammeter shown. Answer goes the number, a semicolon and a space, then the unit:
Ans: 4; mA
